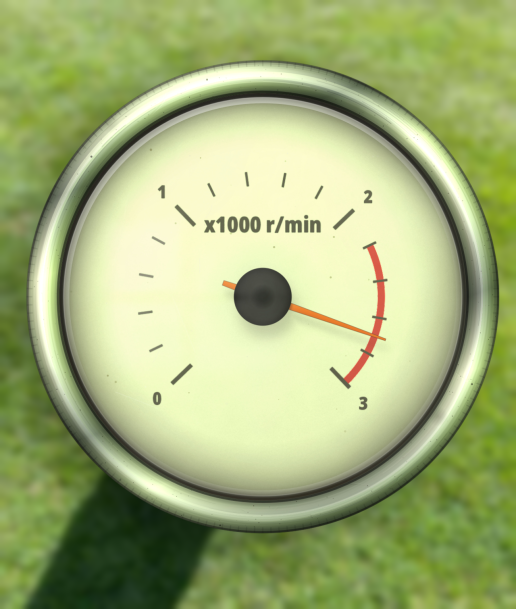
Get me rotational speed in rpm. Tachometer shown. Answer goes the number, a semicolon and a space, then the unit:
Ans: 2700; rpm
